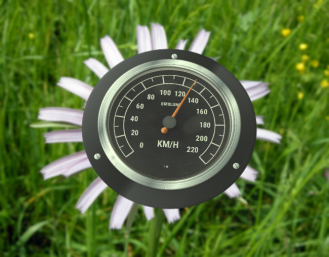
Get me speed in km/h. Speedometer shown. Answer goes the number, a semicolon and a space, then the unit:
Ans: 130; km/h
